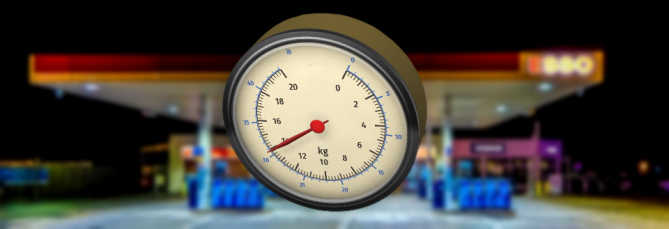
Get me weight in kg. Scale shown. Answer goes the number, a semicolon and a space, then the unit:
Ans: 14; kg
